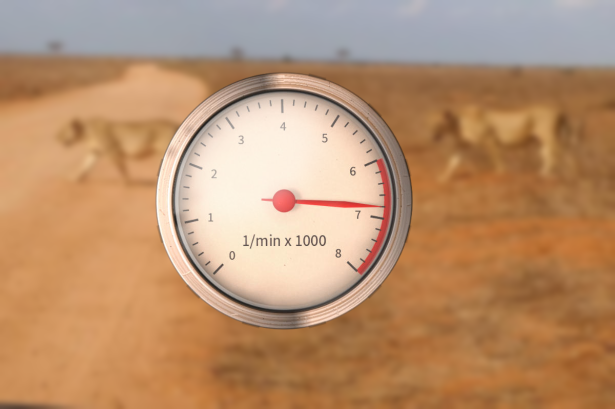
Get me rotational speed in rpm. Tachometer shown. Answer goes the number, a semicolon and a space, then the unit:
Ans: 6800; rpm
